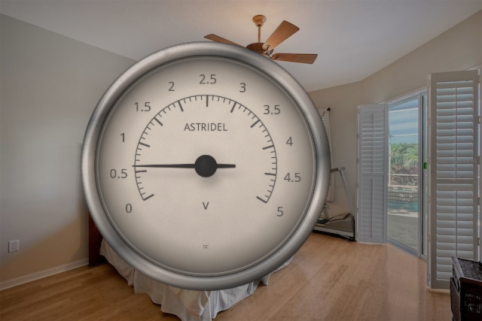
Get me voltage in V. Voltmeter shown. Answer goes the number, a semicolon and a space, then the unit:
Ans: 0.6; V
